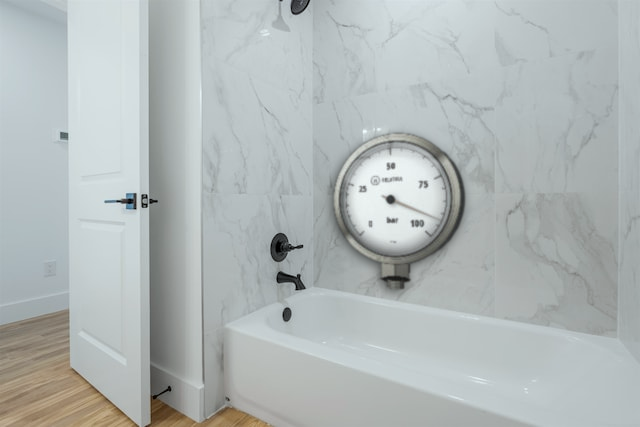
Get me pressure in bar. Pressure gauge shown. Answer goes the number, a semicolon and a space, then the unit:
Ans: 92.5; bar
